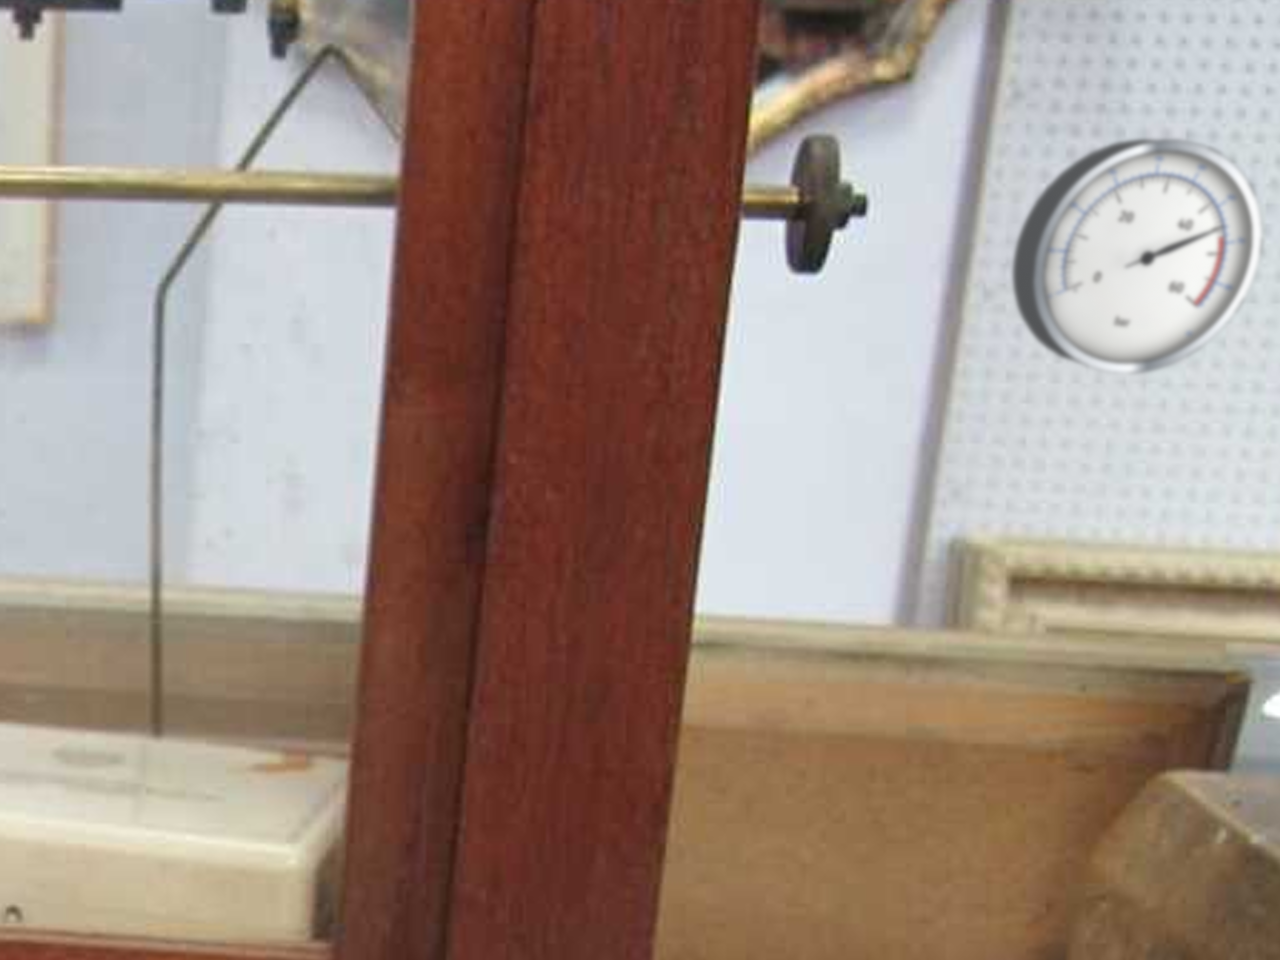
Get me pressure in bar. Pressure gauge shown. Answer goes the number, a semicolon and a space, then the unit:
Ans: 45; bar
